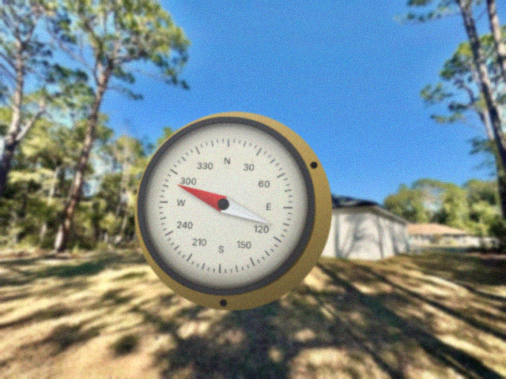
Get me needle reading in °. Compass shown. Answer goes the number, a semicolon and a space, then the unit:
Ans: 290; °
